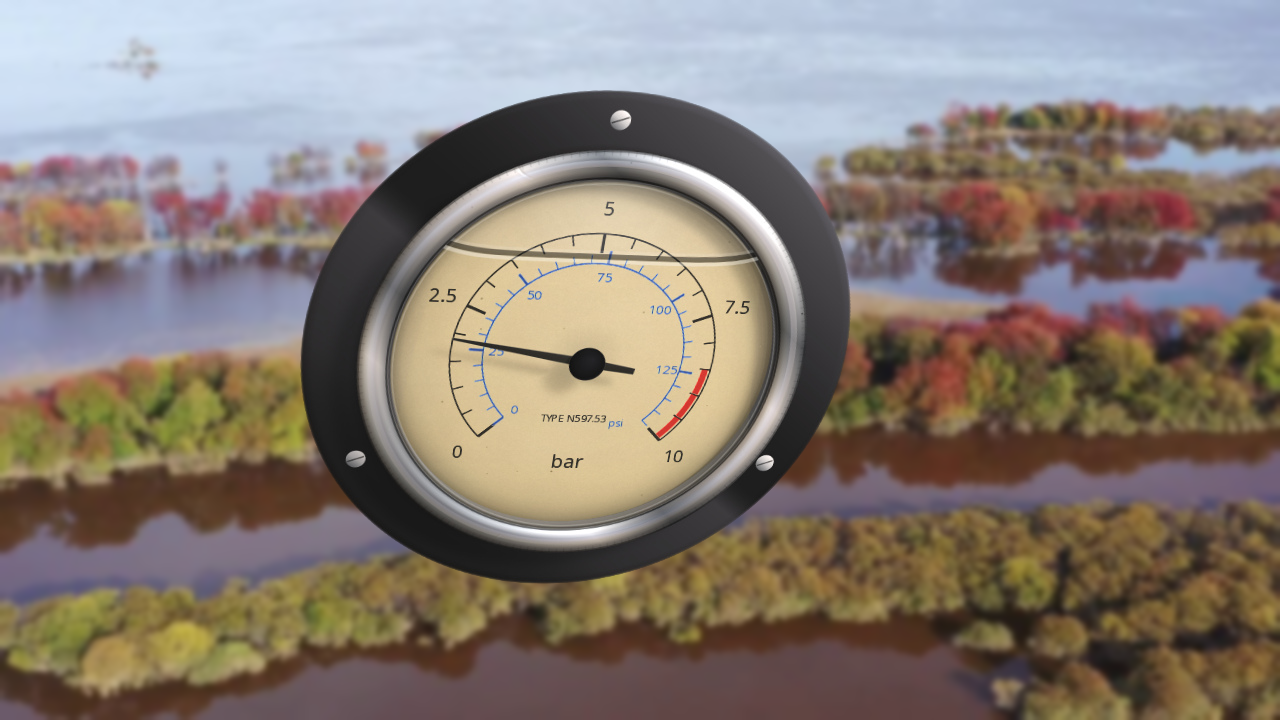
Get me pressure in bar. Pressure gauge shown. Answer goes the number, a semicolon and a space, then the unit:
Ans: 2; bar
